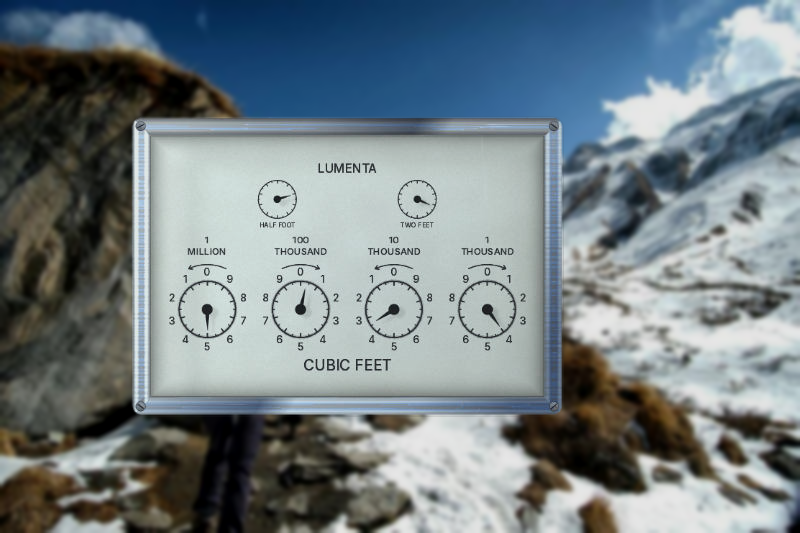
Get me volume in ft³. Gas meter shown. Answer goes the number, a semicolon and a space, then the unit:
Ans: 503400; ft³
